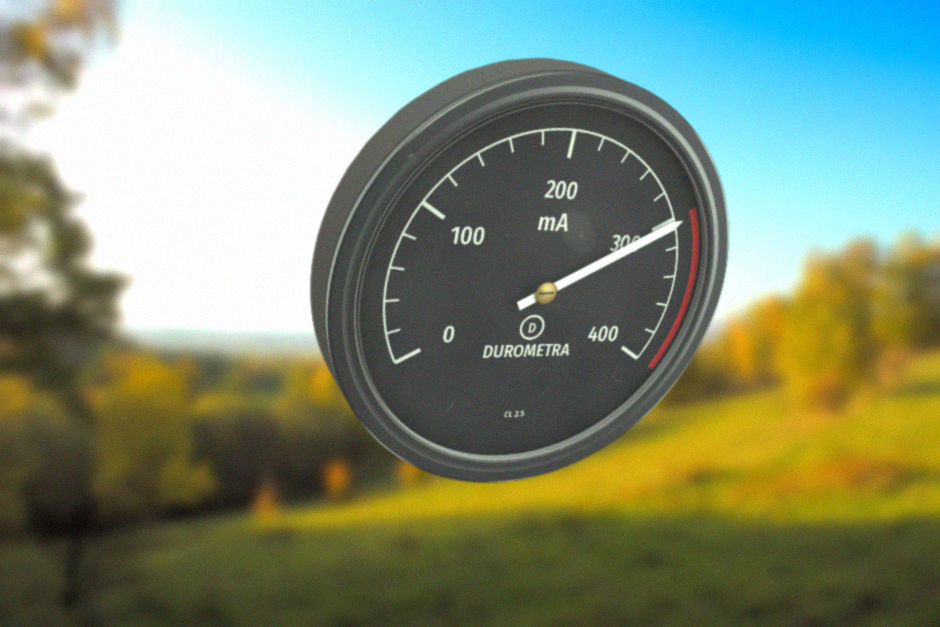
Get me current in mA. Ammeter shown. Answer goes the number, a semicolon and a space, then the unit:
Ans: 300; mA
